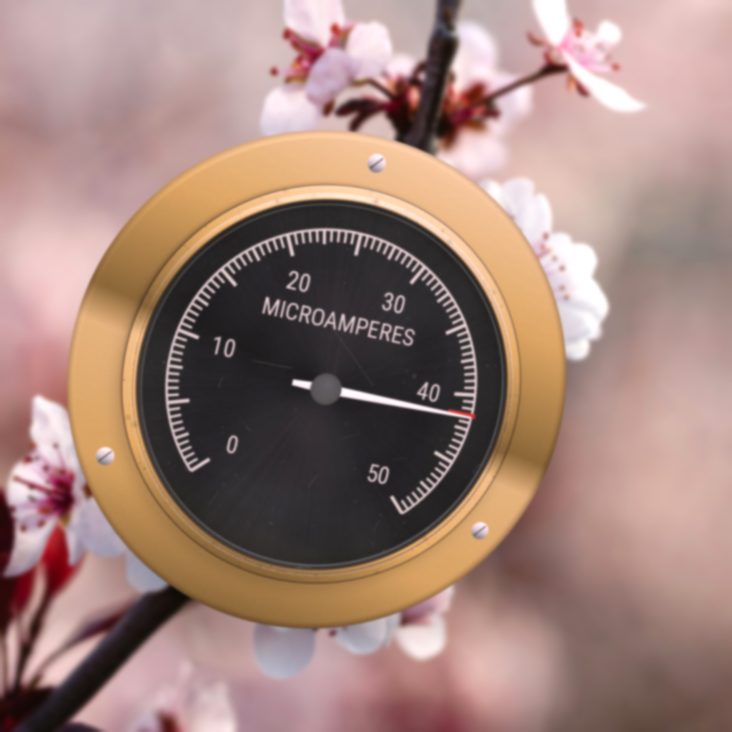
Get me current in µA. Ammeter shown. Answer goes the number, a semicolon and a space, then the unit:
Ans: 41.5; µA
